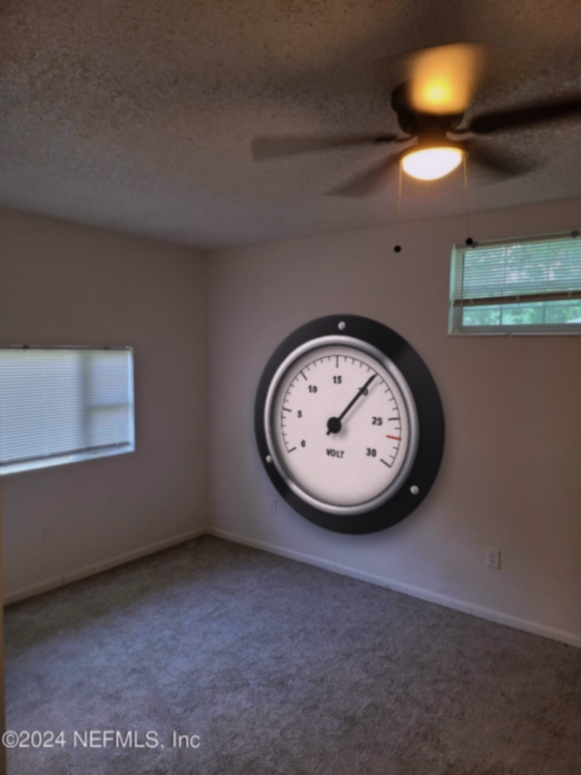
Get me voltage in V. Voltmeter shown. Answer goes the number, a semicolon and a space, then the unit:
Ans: 20; V
